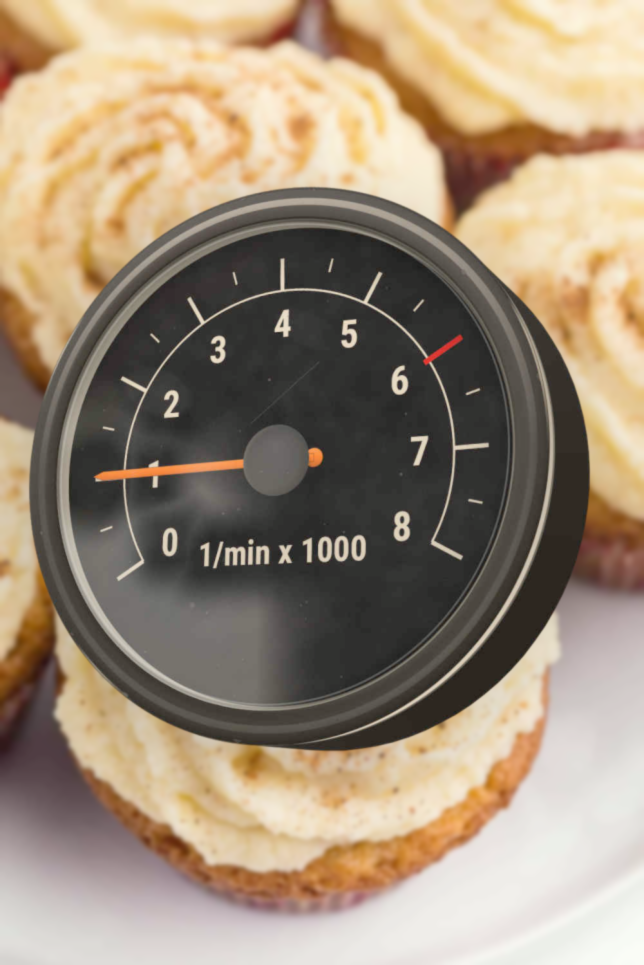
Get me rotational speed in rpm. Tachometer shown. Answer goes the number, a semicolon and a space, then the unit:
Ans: 1000; rpm
